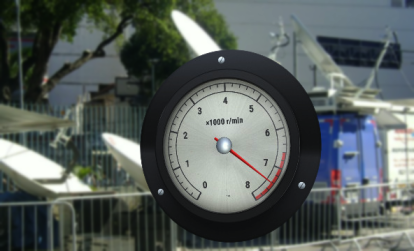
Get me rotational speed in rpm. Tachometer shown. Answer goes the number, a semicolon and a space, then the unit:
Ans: 7400; rpm
